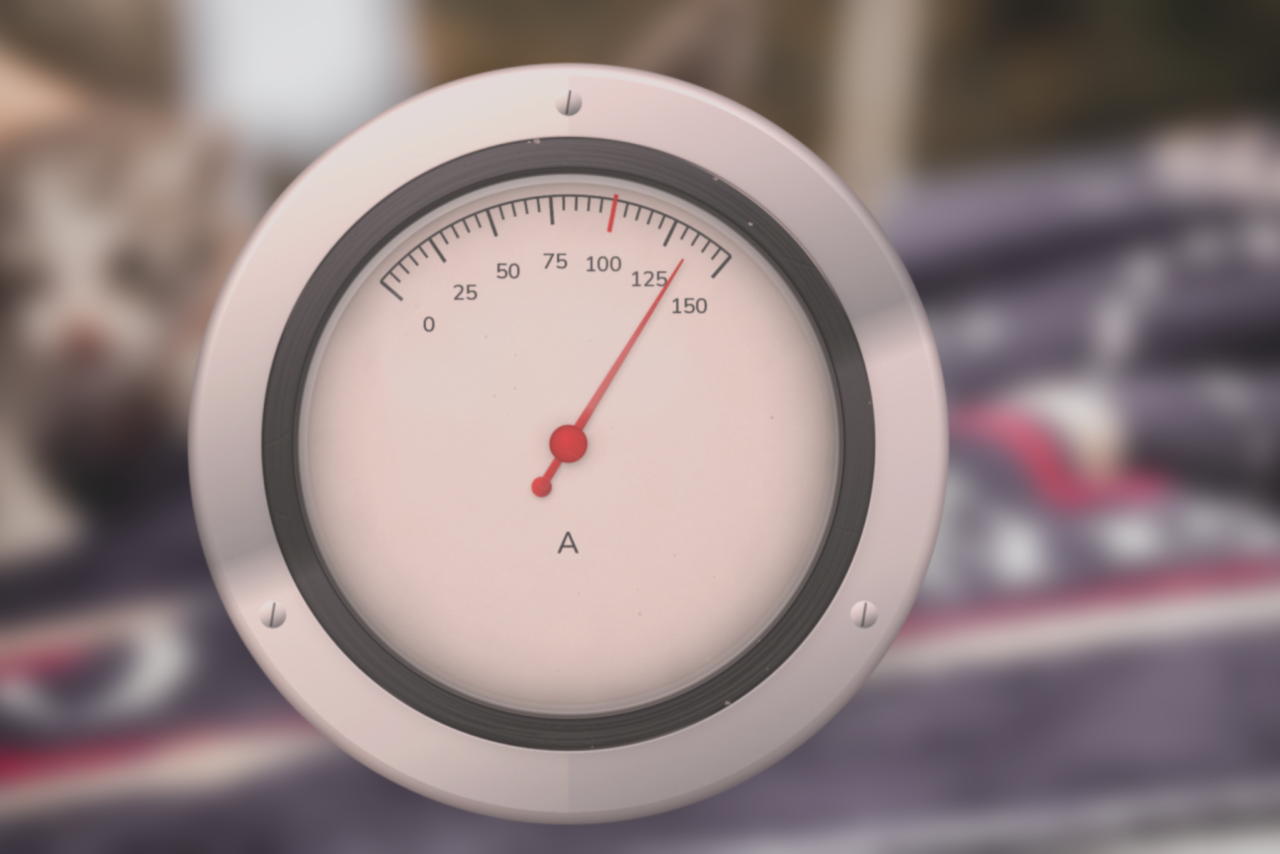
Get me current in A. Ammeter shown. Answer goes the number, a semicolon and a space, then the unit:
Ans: 135; A
